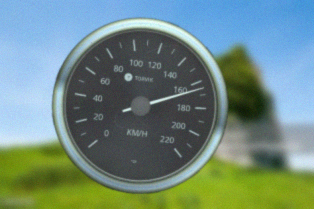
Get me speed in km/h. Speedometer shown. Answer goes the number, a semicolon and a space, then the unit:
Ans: 165; km/h
